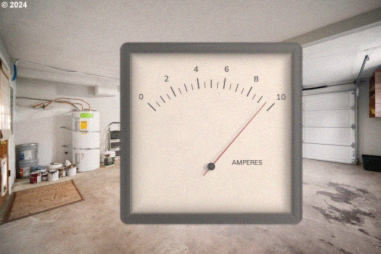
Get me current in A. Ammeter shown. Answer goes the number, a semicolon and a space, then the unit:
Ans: 9.5; A
